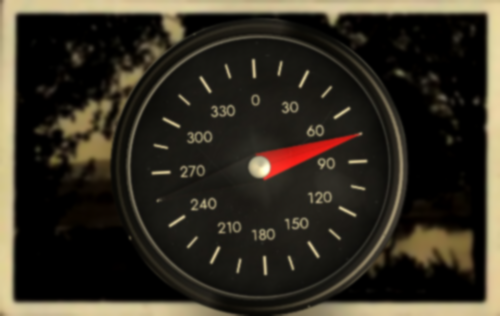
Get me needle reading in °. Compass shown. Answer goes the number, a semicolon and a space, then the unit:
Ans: 75; °
